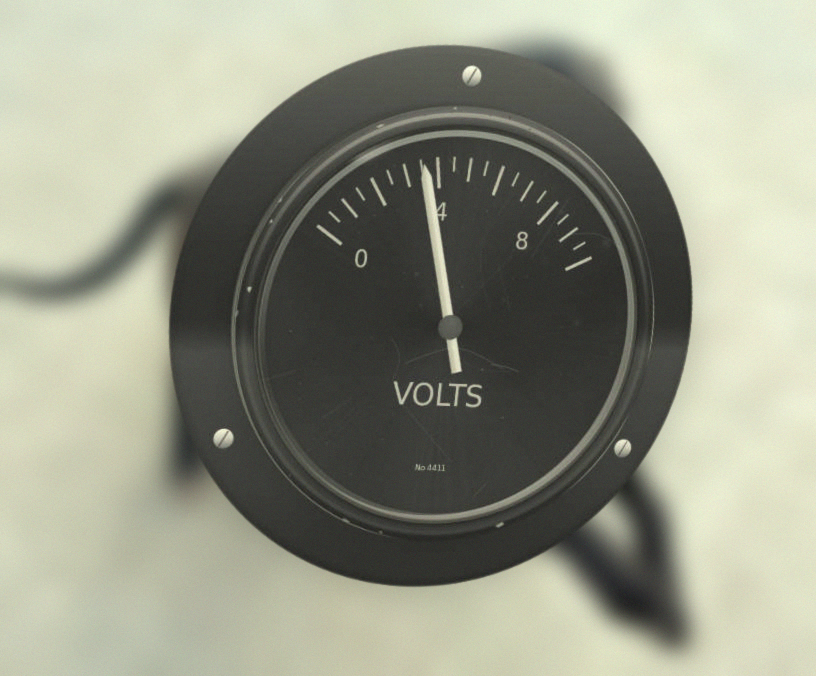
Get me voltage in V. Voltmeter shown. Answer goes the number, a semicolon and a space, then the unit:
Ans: 3.5; V
